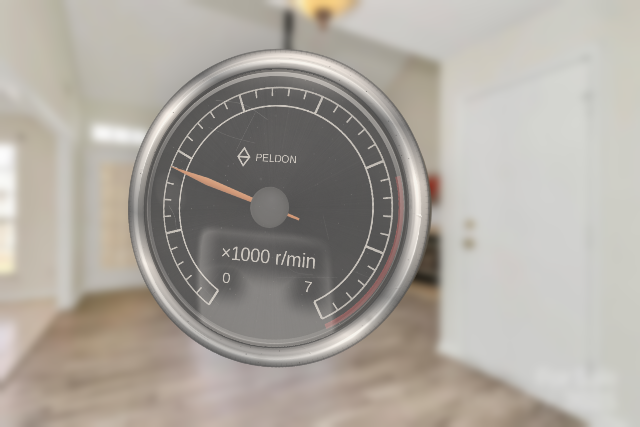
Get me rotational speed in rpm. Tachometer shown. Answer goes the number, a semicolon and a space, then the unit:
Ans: 1800; rpm
